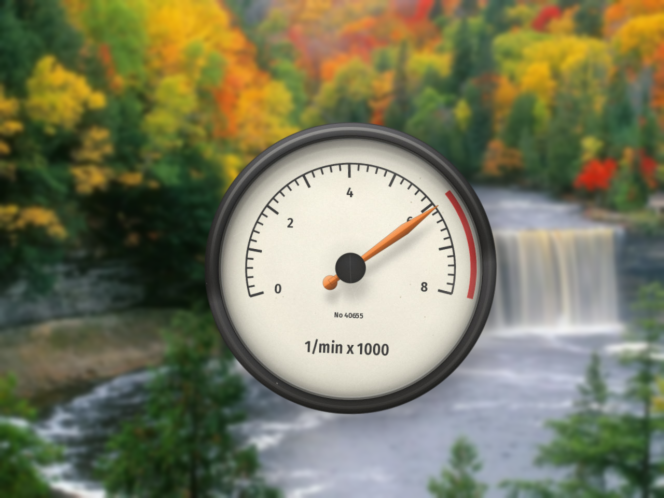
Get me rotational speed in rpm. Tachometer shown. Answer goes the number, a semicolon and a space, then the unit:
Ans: 6100; rpm
